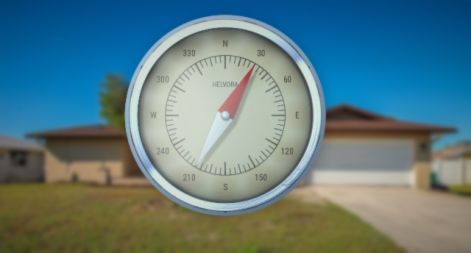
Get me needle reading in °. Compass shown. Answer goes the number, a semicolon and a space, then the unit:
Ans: 30; °
